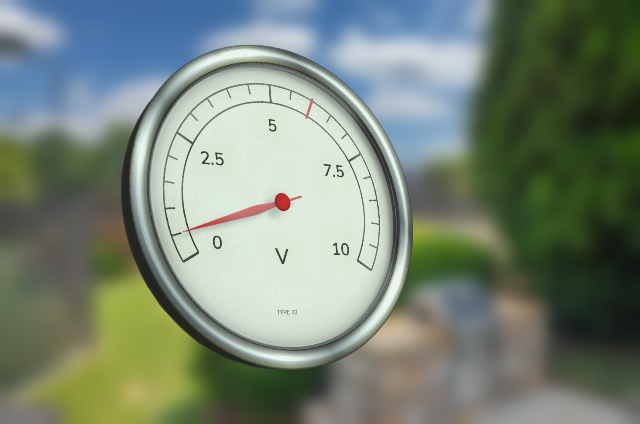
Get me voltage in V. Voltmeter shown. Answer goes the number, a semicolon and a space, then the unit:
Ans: 0.5; V
